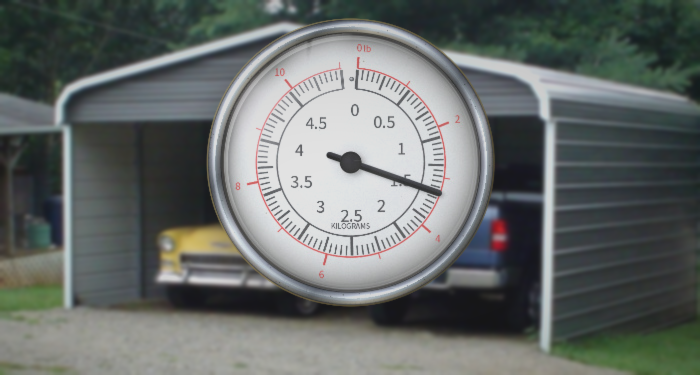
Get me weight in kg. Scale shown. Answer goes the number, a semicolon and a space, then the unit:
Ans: 1.5; kg
